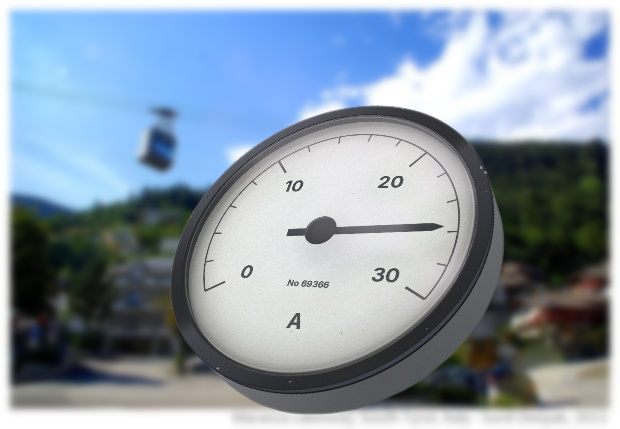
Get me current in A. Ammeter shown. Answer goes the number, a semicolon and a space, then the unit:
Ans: 26; A
